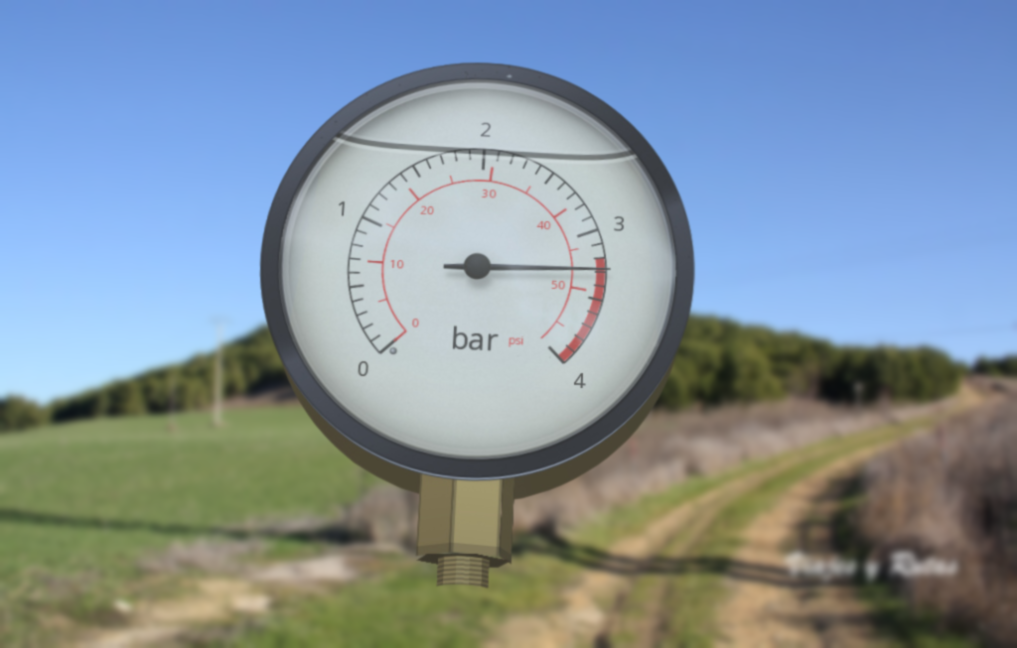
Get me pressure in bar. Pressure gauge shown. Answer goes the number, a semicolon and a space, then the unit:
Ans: 3.3; bar
